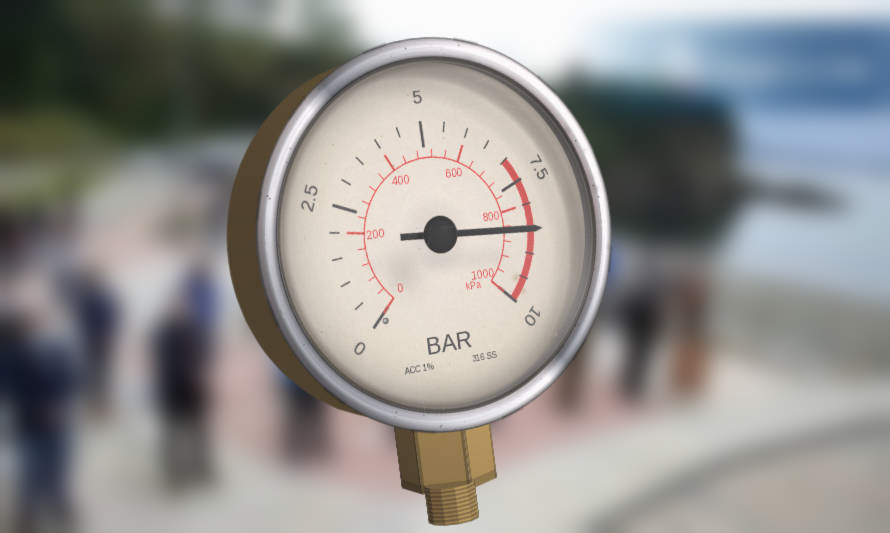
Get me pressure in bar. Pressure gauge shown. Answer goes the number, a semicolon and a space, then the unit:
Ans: 8.5; bar
